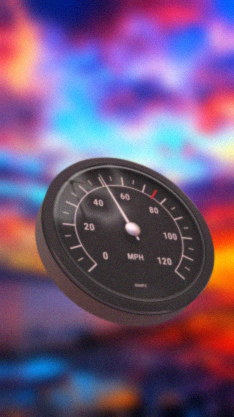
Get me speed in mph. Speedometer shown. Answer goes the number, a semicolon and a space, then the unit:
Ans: 50; mph
